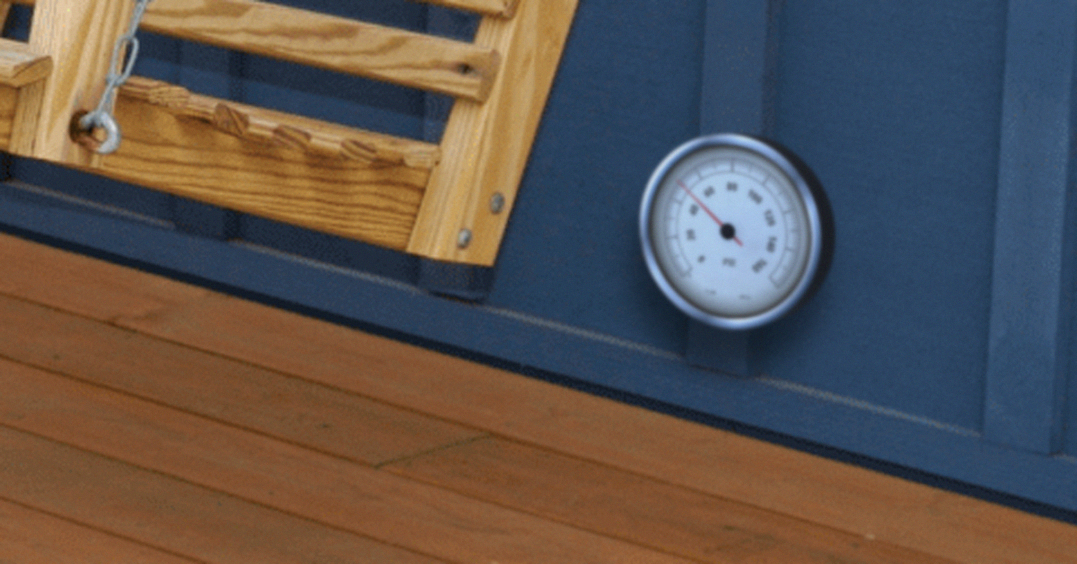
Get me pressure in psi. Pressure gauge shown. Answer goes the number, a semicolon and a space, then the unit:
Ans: 50; psi
